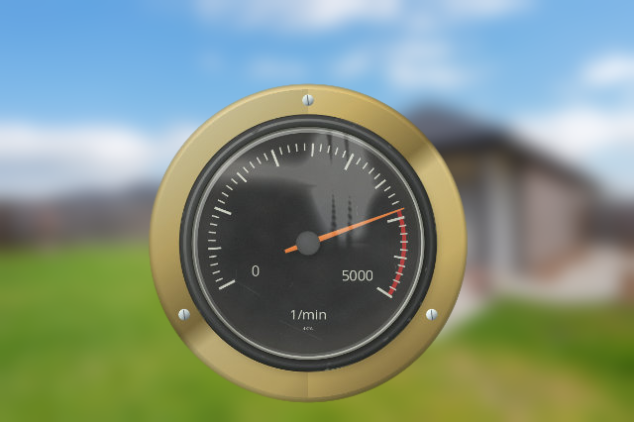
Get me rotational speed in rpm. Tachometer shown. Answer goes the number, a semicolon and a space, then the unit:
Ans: 3900; rpm
